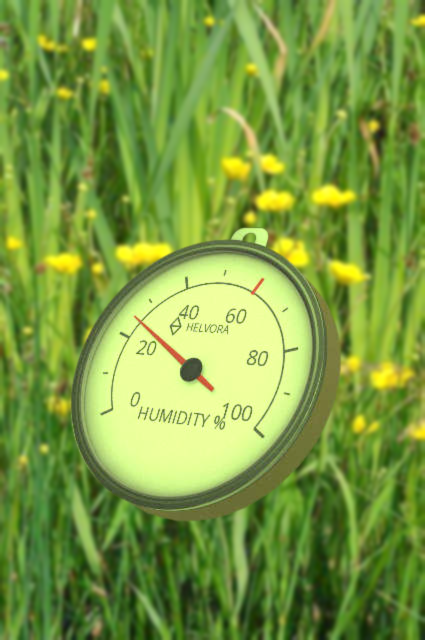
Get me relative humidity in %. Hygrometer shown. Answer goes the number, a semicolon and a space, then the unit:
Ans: 25; %
